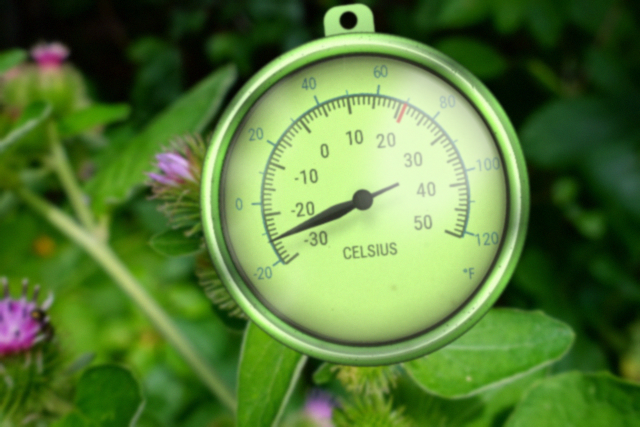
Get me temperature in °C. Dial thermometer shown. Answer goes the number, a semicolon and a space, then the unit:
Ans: -25; °C
